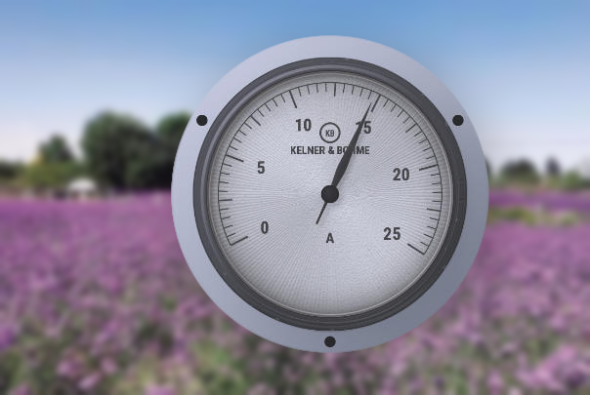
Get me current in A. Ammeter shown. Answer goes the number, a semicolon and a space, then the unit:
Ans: 14.75; A
